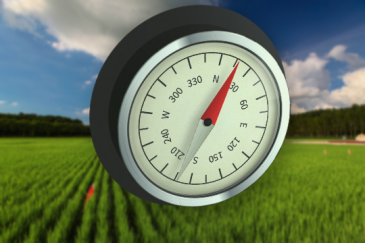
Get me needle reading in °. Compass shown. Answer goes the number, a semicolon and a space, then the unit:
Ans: 15; °
